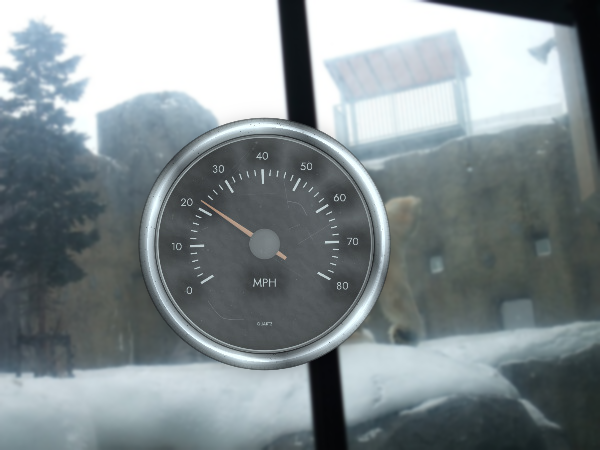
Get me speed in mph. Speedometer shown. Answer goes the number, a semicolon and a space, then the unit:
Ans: 22; mph
